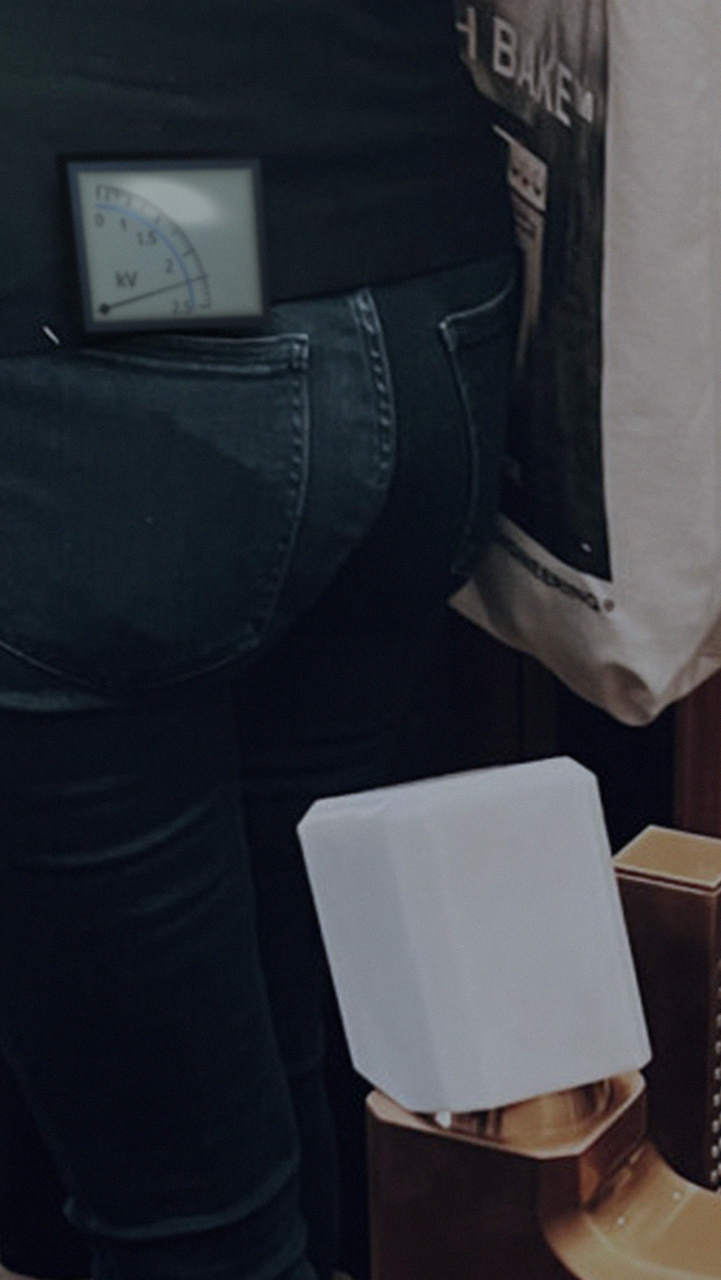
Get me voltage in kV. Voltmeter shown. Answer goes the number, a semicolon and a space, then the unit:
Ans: 2.25; kV
